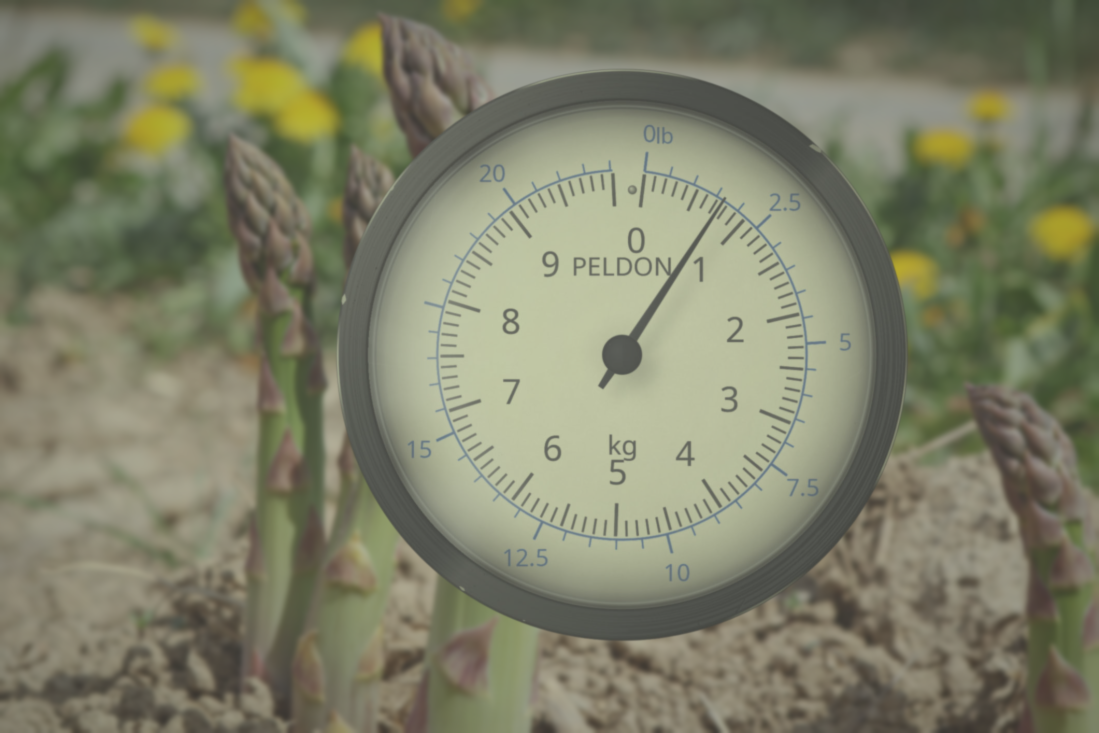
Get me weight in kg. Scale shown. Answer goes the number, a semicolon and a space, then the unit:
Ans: 0.75; kg
